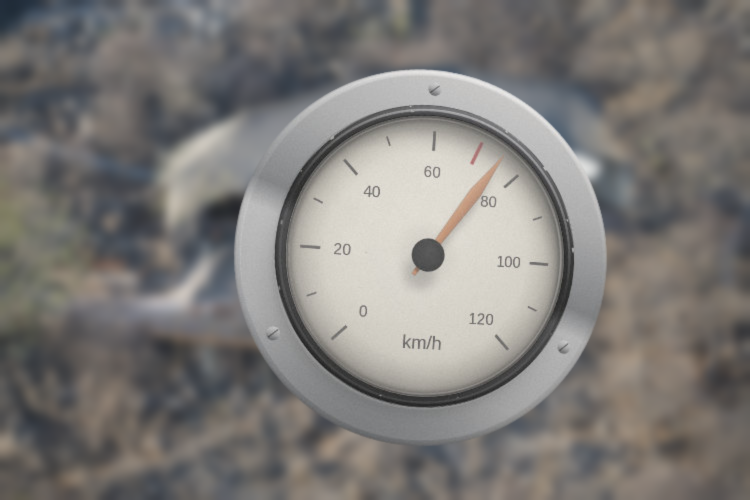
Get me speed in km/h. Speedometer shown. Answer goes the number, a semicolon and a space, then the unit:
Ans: 75; km/h
